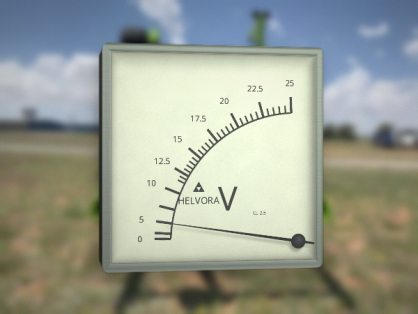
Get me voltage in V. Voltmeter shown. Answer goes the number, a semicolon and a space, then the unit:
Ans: 5; V
